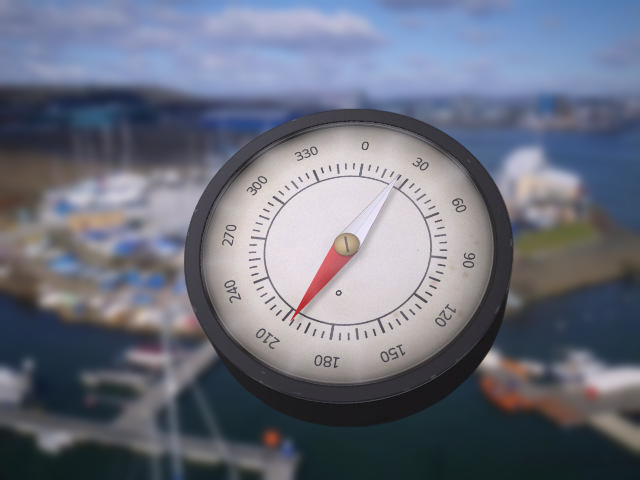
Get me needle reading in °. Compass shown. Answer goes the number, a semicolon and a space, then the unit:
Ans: 205; °
